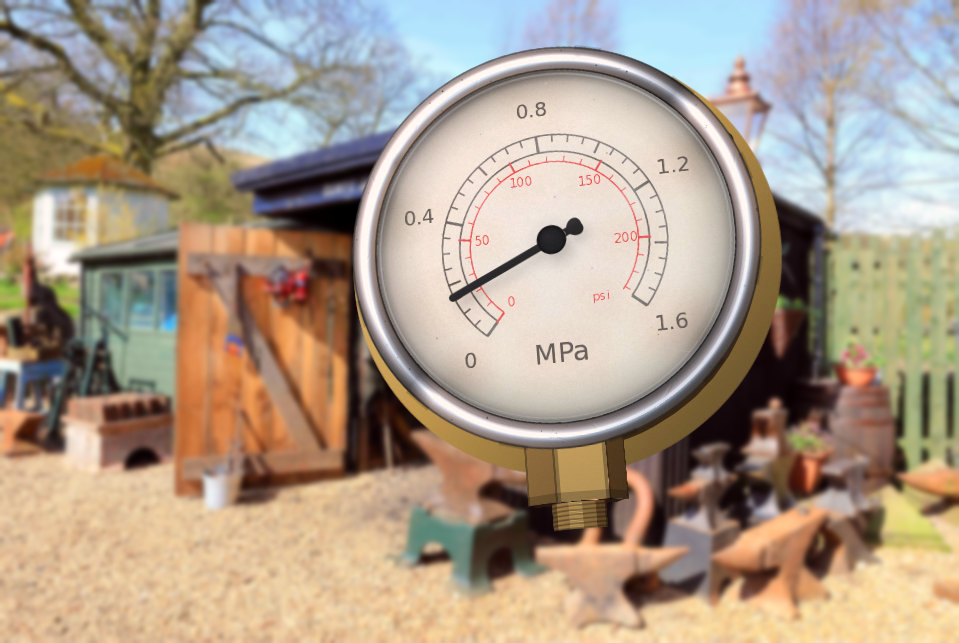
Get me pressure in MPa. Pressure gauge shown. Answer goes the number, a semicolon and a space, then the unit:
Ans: 0.15; MPa
